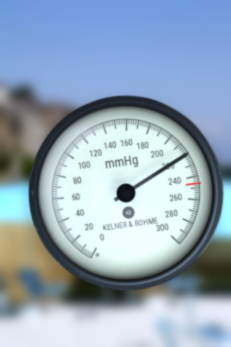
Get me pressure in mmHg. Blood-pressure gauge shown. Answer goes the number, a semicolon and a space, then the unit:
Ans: 220; mmHg
